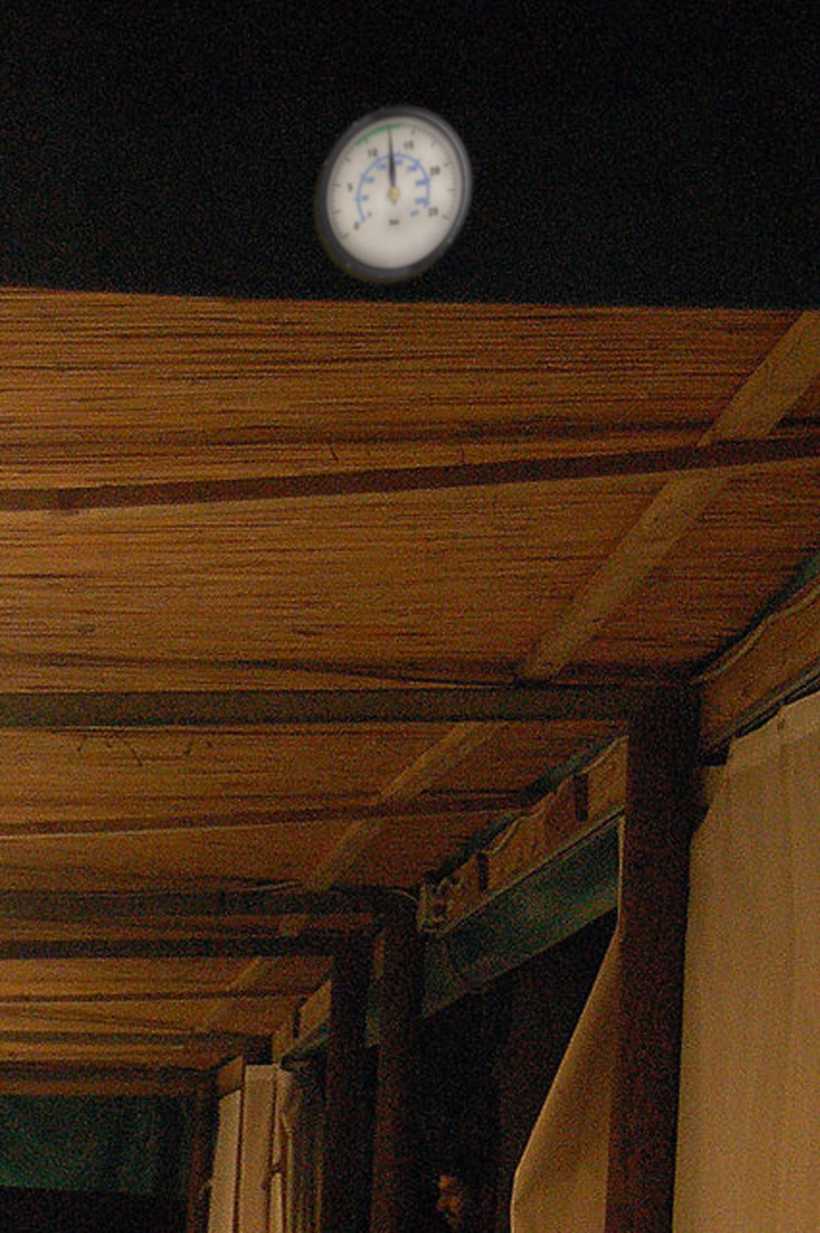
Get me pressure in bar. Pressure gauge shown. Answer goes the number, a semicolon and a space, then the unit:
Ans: 12.5; bar
